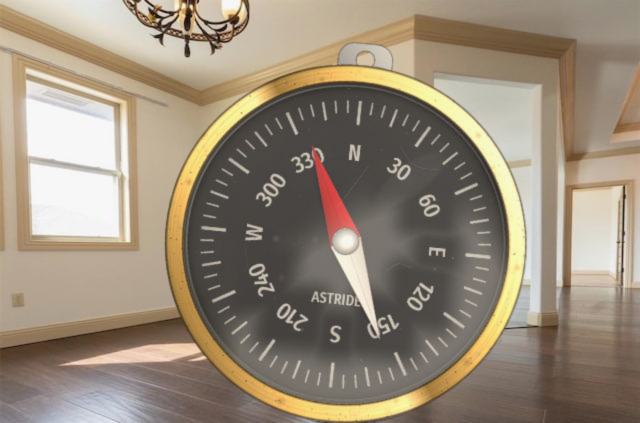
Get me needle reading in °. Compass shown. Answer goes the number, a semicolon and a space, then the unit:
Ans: 335; °
